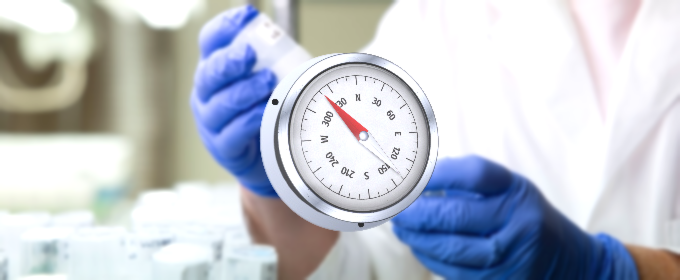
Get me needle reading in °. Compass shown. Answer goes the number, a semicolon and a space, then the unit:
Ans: 320; °
